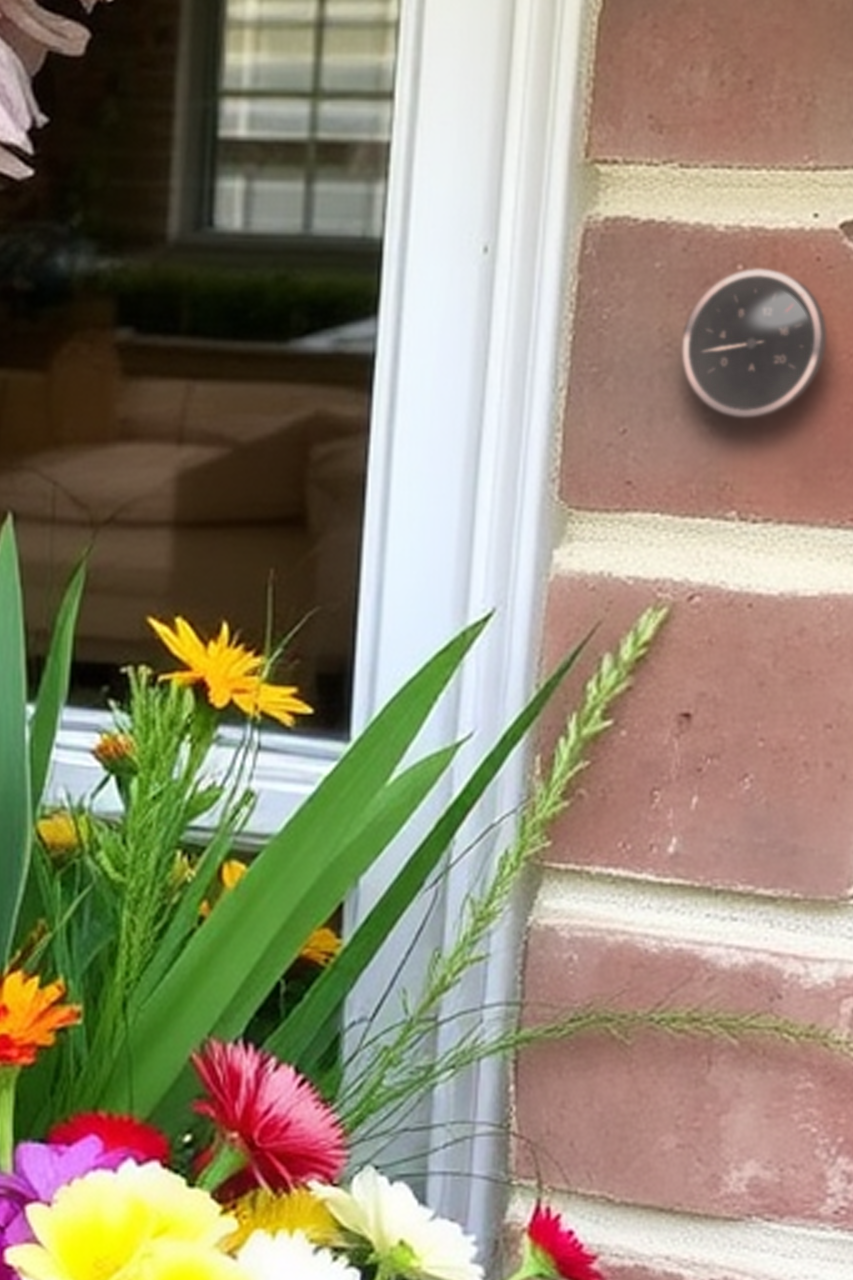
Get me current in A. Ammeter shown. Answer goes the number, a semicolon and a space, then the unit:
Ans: 2; A
